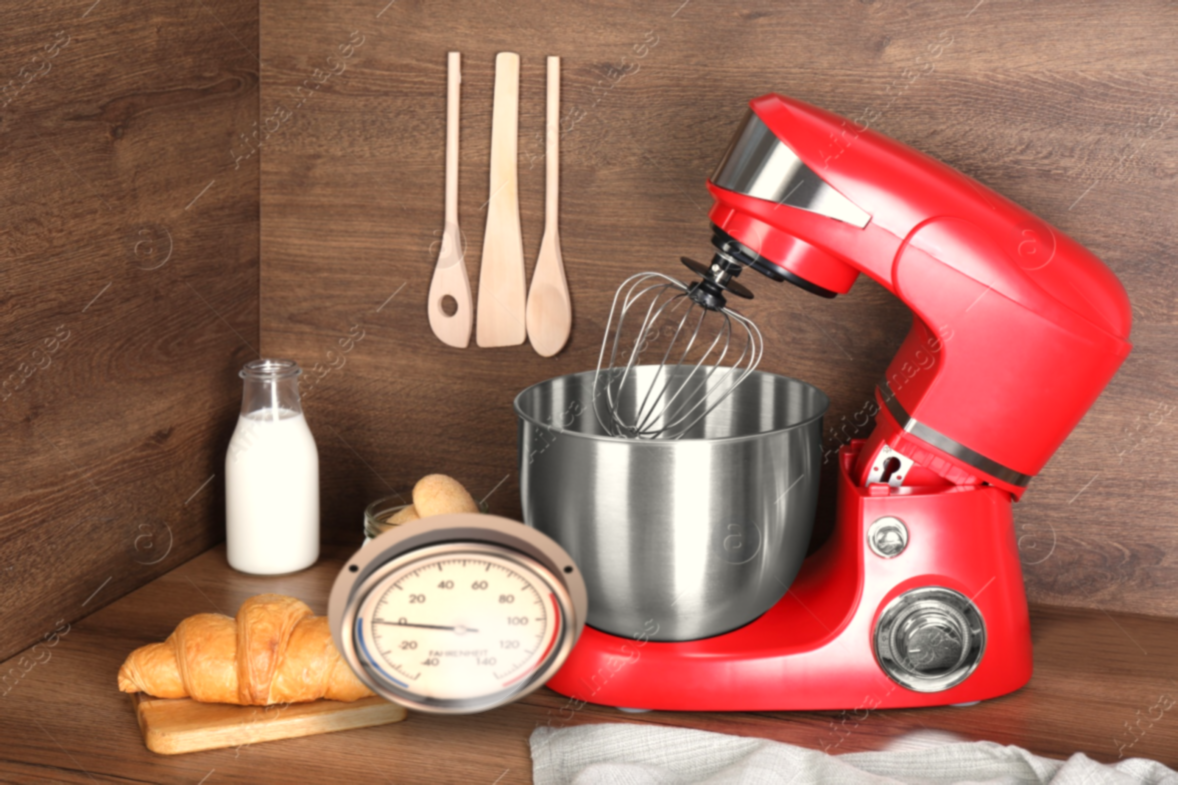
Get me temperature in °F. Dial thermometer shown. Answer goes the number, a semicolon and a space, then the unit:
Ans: 0; °F
